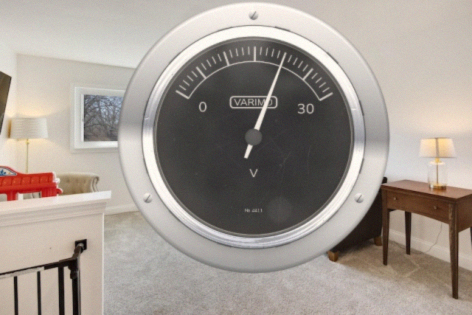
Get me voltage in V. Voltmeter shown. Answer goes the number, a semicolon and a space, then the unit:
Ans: 20; V
